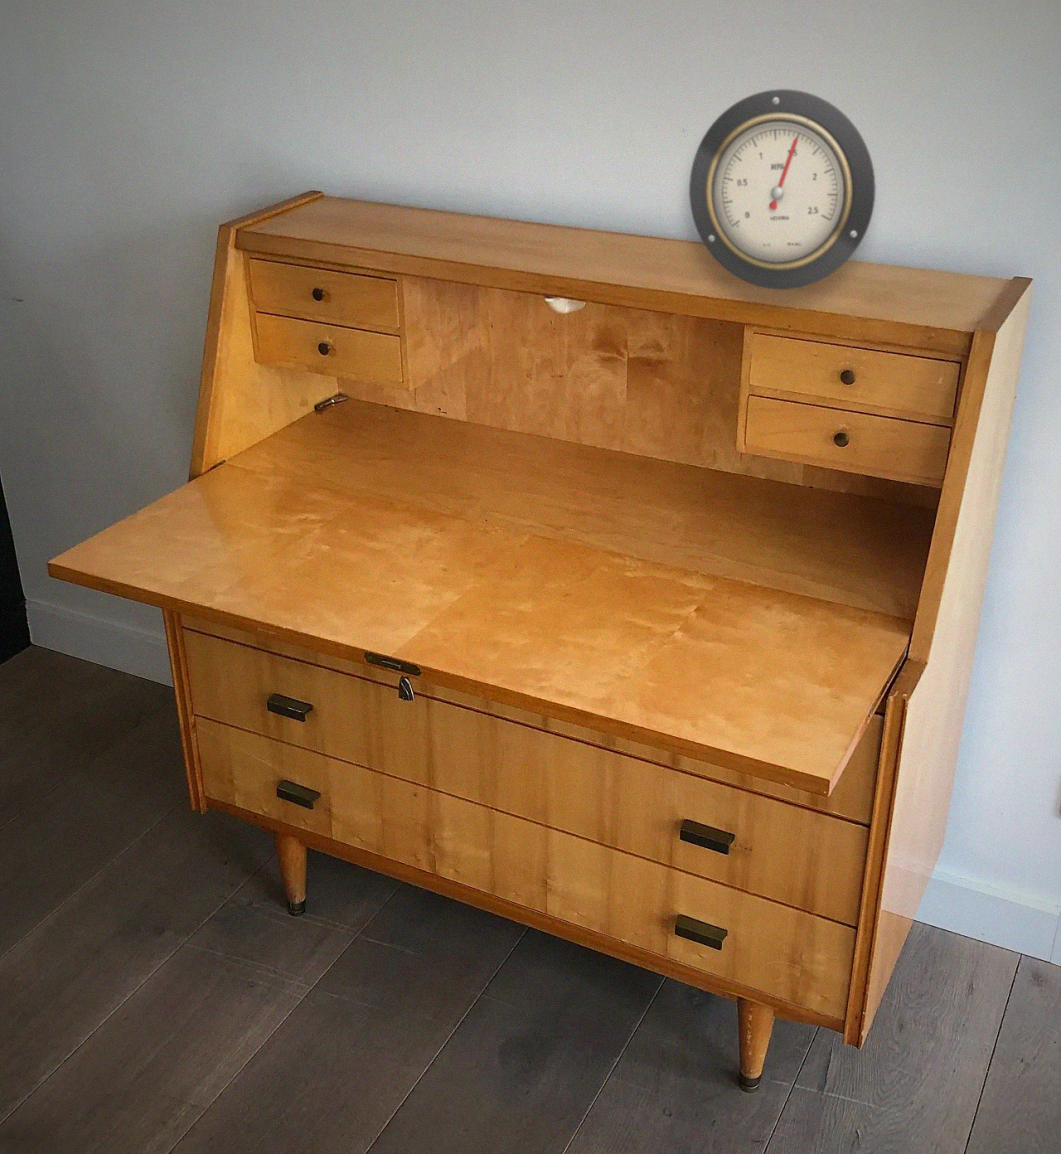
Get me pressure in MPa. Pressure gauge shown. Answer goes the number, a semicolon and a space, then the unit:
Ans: 1.5; MPa
